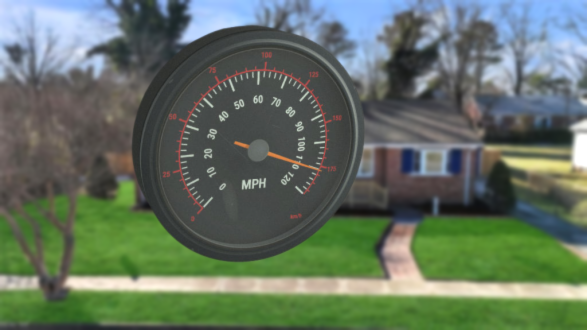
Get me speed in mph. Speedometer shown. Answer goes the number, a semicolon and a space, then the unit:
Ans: 110; mph
